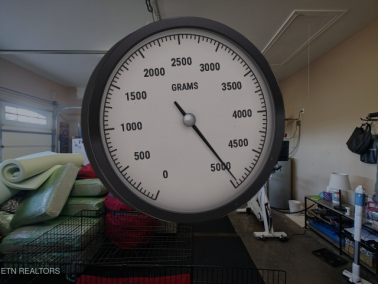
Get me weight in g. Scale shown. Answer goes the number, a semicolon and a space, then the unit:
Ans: 4950; g
